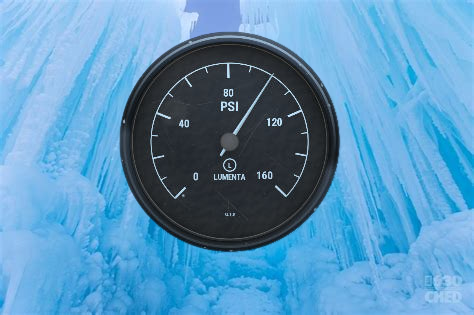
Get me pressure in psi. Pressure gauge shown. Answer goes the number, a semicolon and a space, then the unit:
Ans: 100; psi
